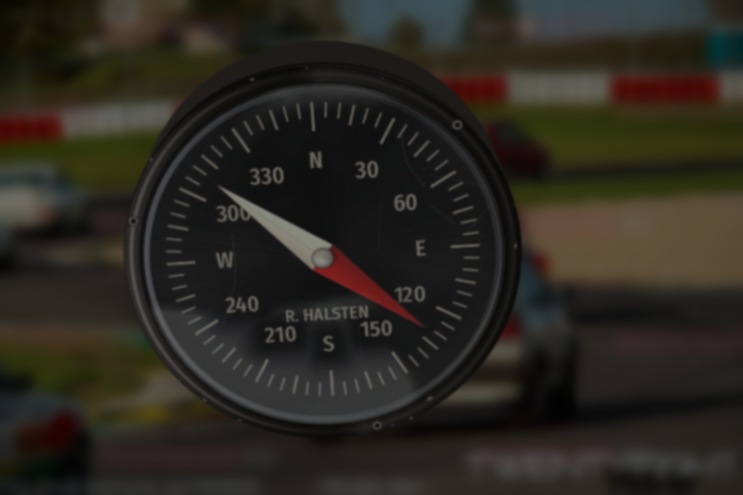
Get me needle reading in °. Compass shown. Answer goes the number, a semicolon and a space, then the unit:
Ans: 130; °
